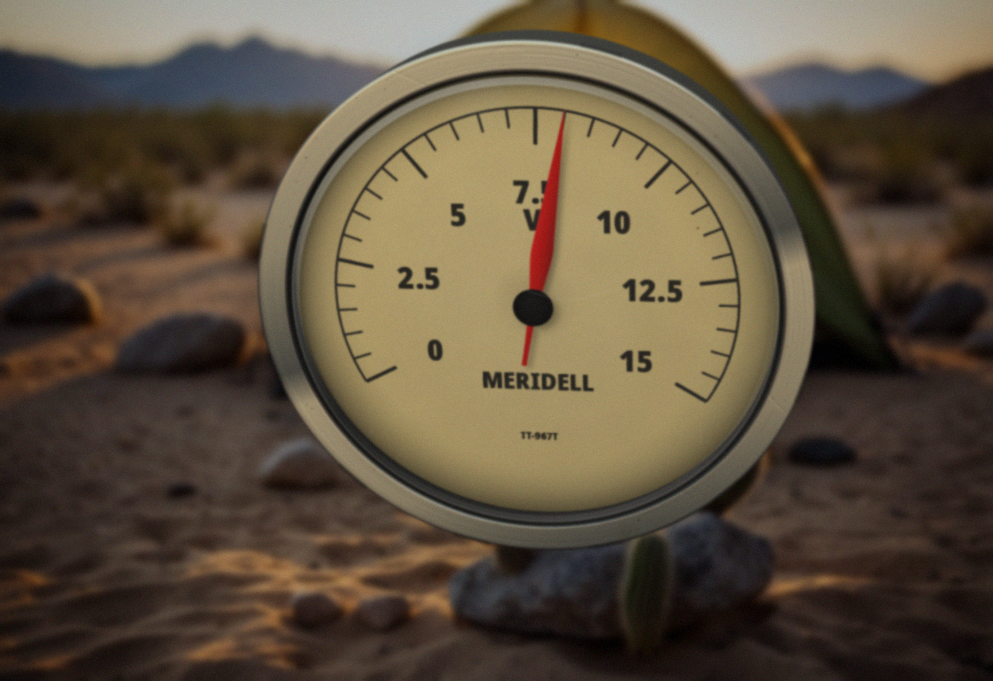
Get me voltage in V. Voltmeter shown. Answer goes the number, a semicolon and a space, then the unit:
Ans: 8; V
